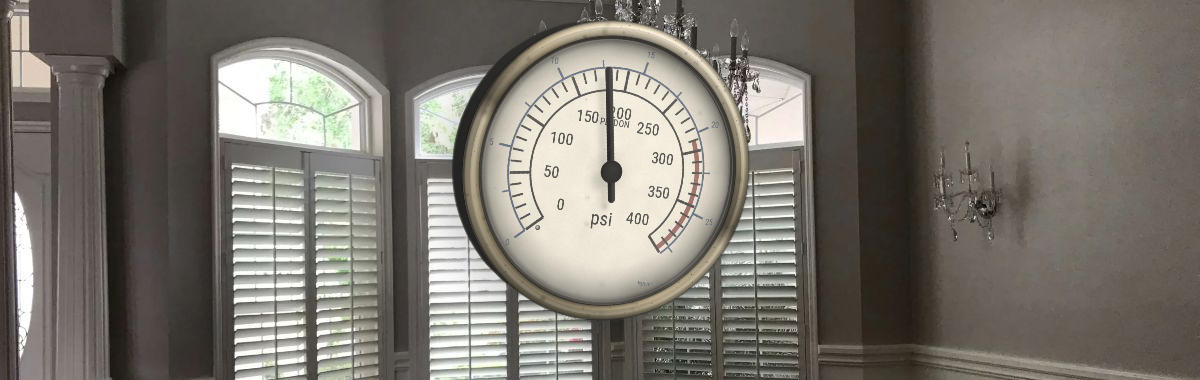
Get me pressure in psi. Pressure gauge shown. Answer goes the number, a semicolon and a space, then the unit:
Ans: 180; psi
